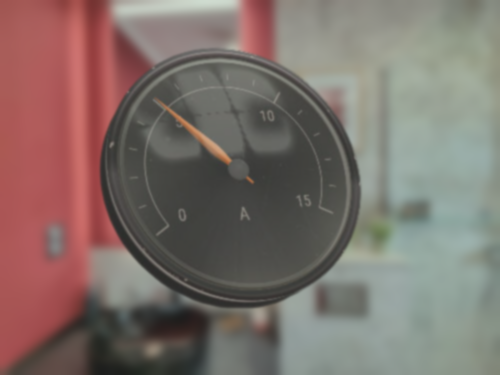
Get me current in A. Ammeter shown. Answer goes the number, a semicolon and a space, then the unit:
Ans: 5; A
